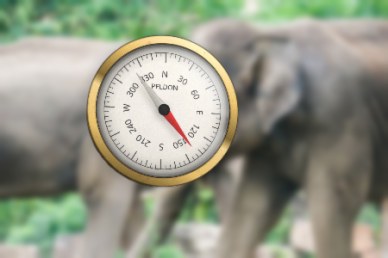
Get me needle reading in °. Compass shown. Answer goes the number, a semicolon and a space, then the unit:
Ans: 140; °
